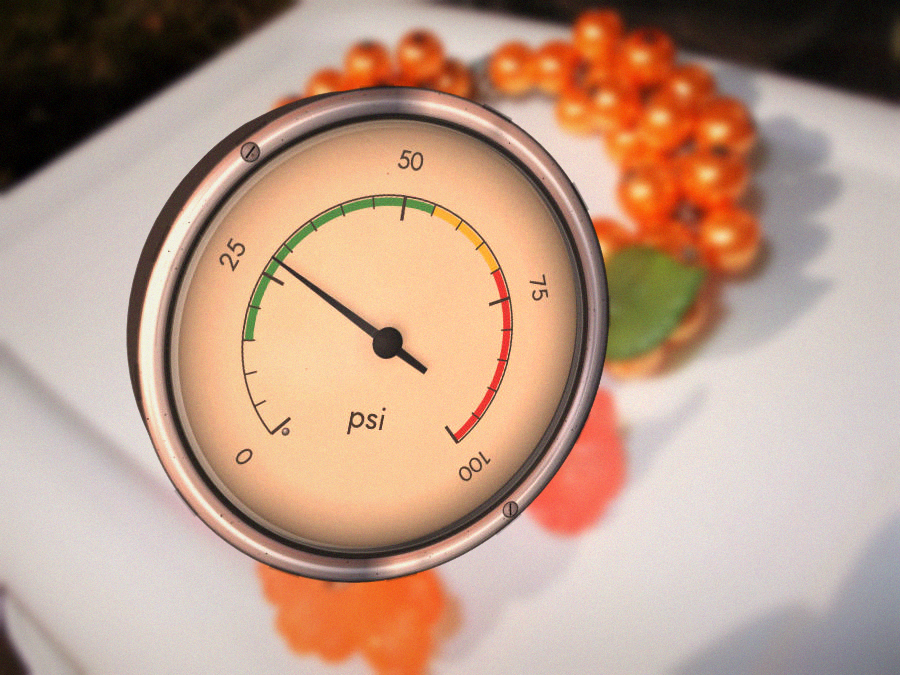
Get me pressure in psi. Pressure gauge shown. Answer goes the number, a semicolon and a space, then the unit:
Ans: 27.5; psi
